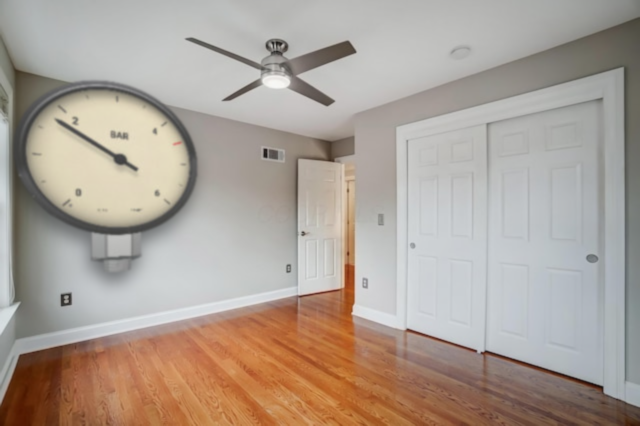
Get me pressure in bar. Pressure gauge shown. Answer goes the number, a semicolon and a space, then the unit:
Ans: 1.75; bar
